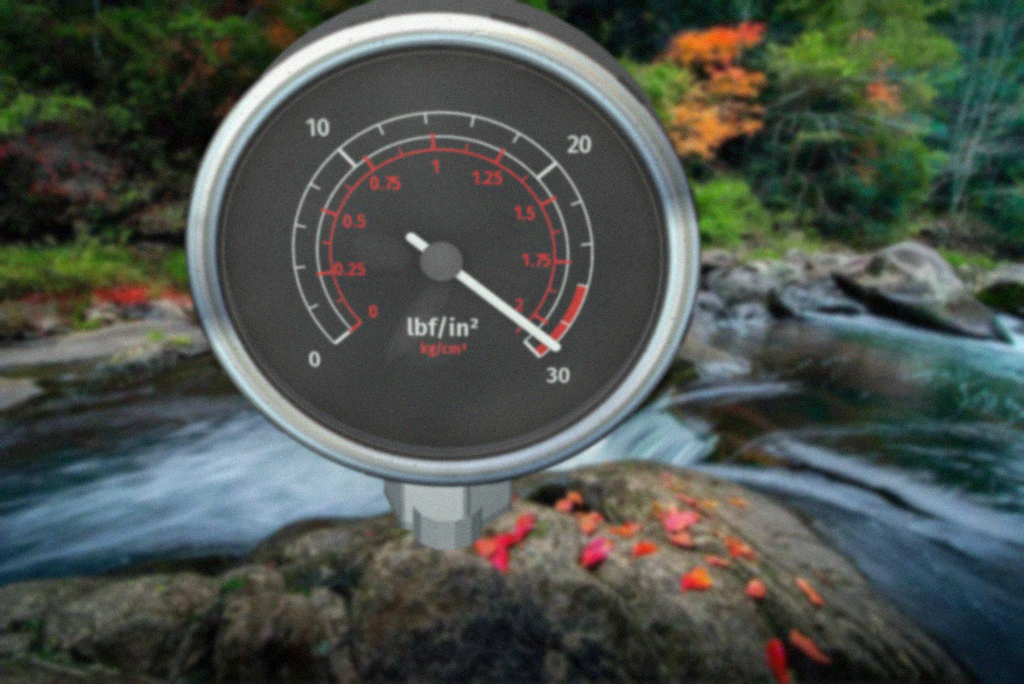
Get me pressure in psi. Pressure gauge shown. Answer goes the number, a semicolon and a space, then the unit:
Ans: 29; psi
